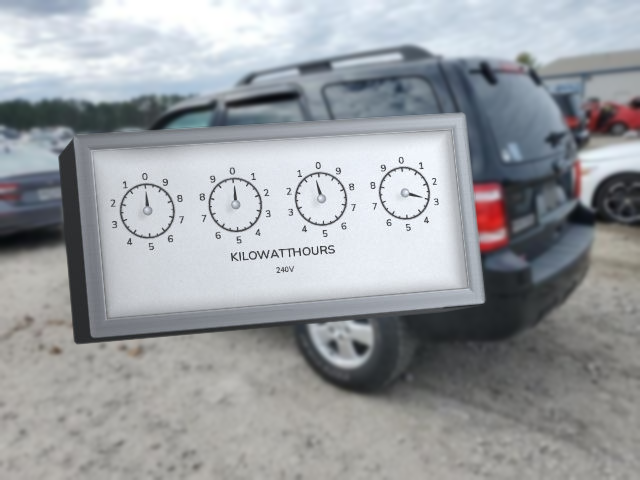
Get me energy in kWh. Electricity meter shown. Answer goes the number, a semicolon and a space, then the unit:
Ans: 3; kWh
